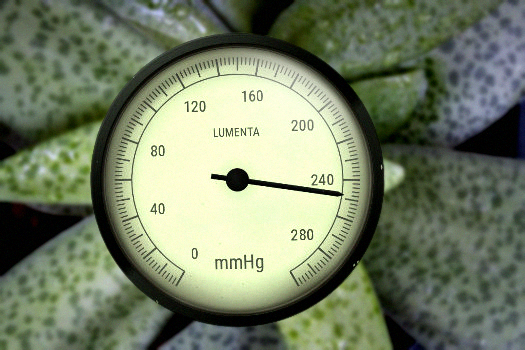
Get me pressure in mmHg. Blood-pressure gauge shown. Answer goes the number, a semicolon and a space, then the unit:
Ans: 248; mmHg
